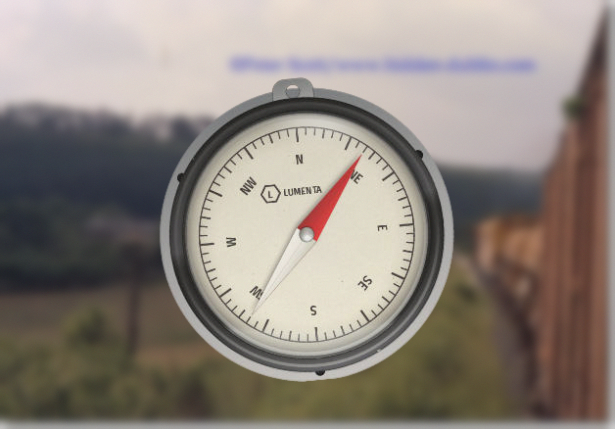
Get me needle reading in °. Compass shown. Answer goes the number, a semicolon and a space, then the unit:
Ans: 40; °
